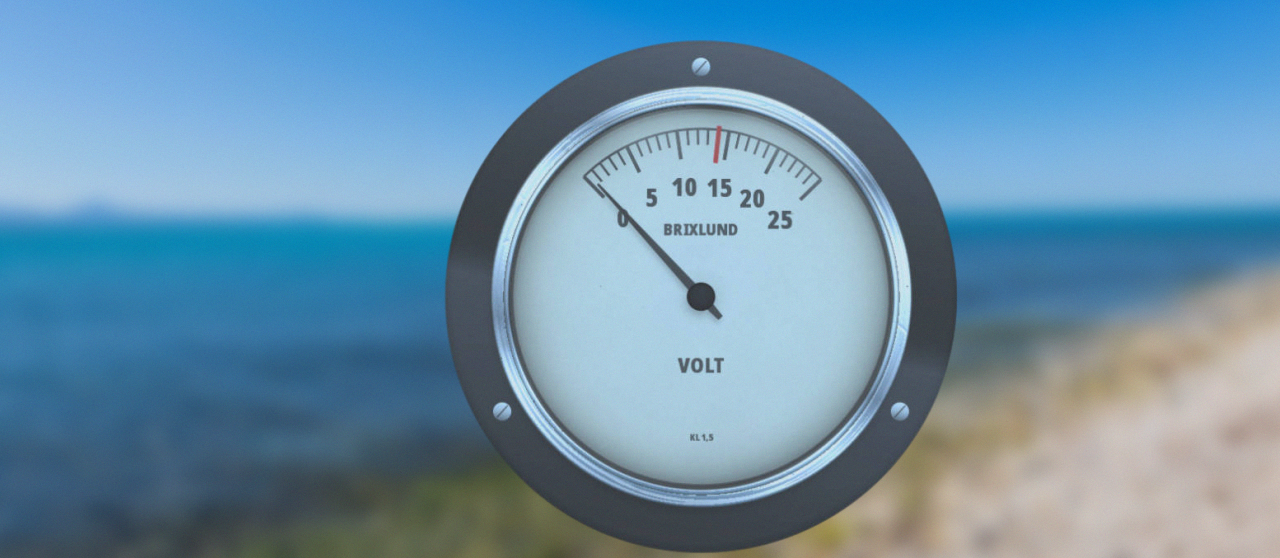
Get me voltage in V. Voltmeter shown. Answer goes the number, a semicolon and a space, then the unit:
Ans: 0.5; V
